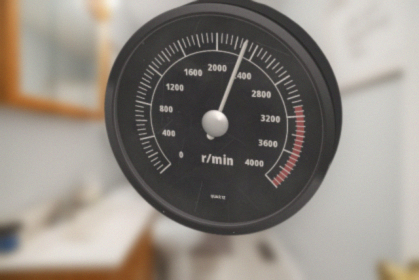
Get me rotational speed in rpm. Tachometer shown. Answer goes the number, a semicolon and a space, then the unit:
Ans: 2300; rpm
